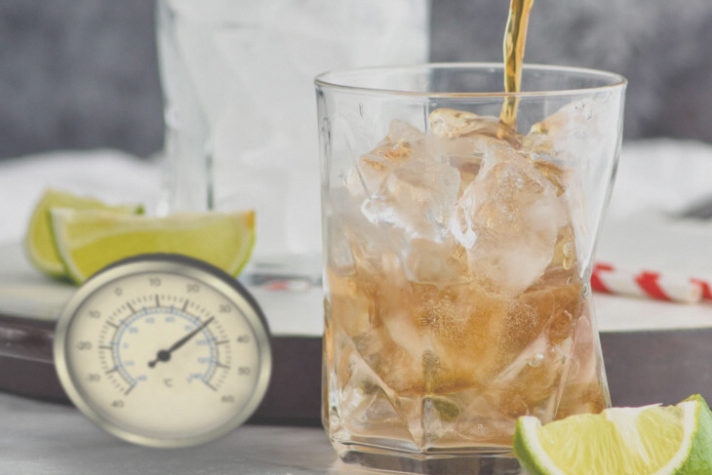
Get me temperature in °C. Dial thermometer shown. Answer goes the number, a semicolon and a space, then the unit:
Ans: 30; °C
